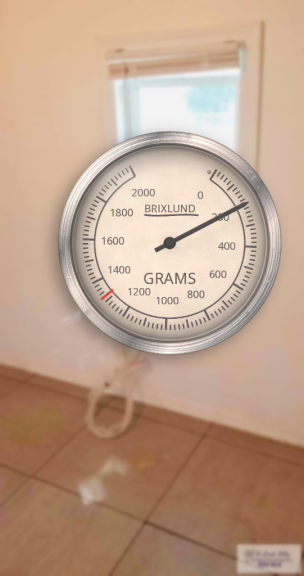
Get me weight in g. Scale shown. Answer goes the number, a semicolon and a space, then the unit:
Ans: 200; g
